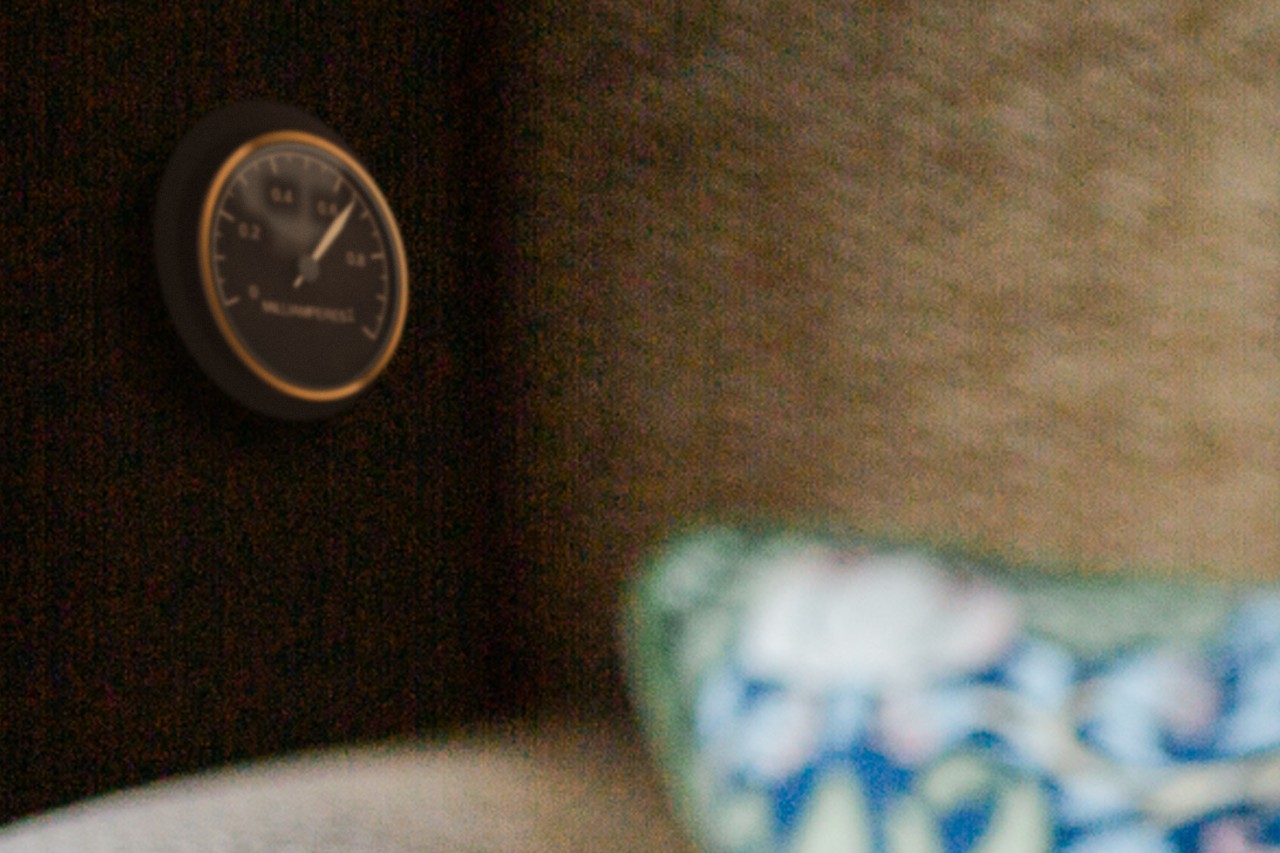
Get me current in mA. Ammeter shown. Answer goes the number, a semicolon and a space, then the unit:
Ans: 0.65; mA
